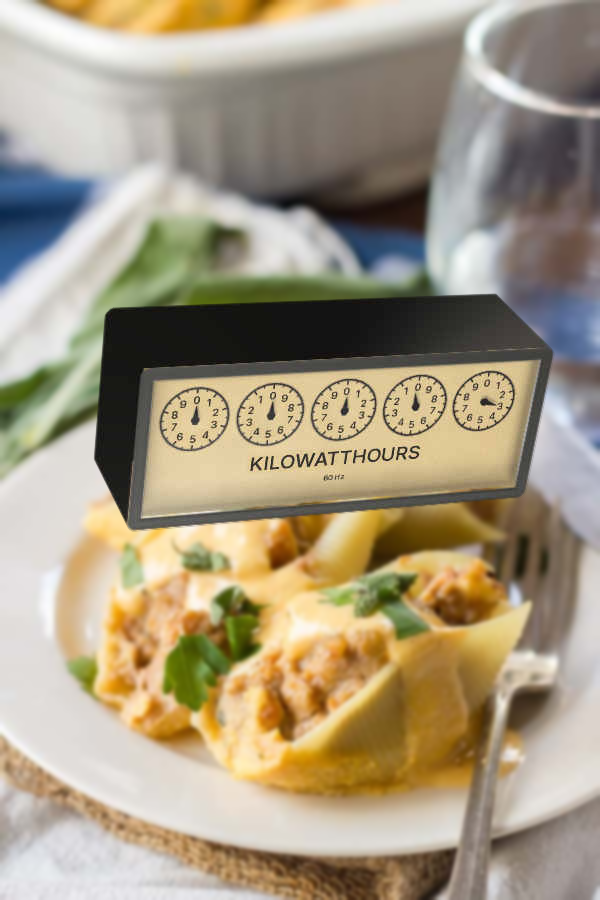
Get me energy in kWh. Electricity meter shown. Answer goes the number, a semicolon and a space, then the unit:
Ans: 3; kWh
